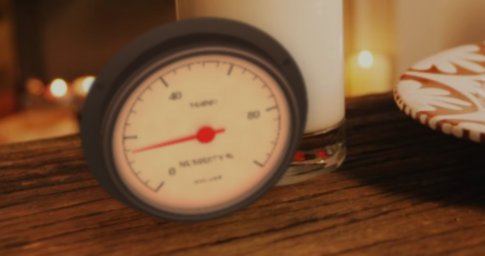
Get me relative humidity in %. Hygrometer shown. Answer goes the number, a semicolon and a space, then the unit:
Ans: 16; %
